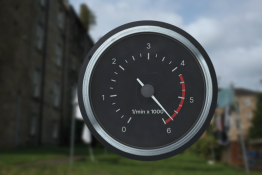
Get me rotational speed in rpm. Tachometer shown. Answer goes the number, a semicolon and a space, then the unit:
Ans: 5750; rpm
